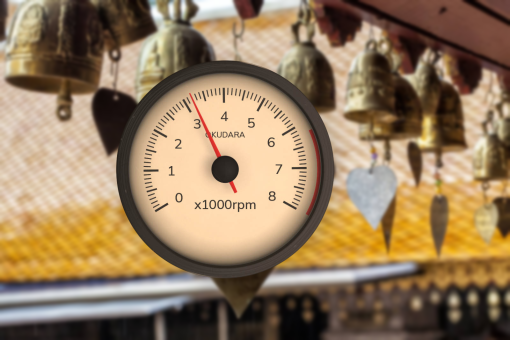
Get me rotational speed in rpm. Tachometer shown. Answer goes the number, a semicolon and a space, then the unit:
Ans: 3200; rpm
